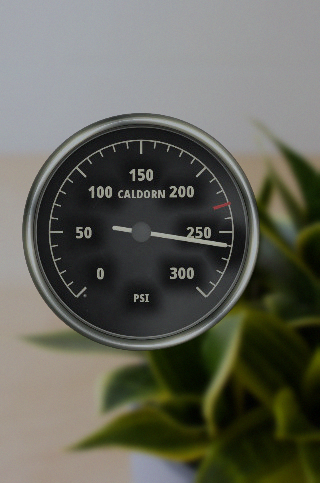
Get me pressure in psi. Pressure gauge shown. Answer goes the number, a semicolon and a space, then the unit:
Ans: 260; psi
